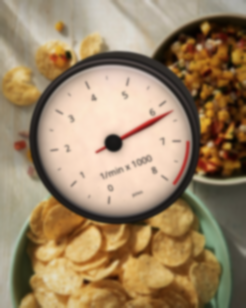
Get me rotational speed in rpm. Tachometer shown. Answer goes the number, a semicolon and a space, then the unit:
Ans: 6250; rpm
